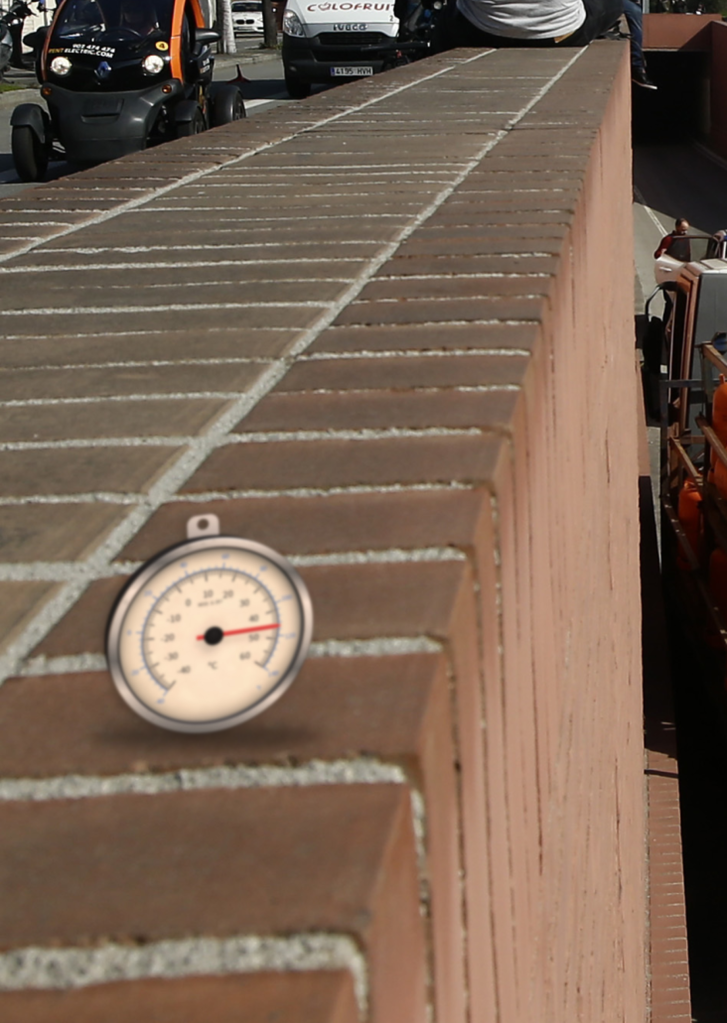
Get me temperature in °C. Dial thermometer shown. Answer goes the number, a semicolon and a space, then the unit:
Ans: 45; °C
